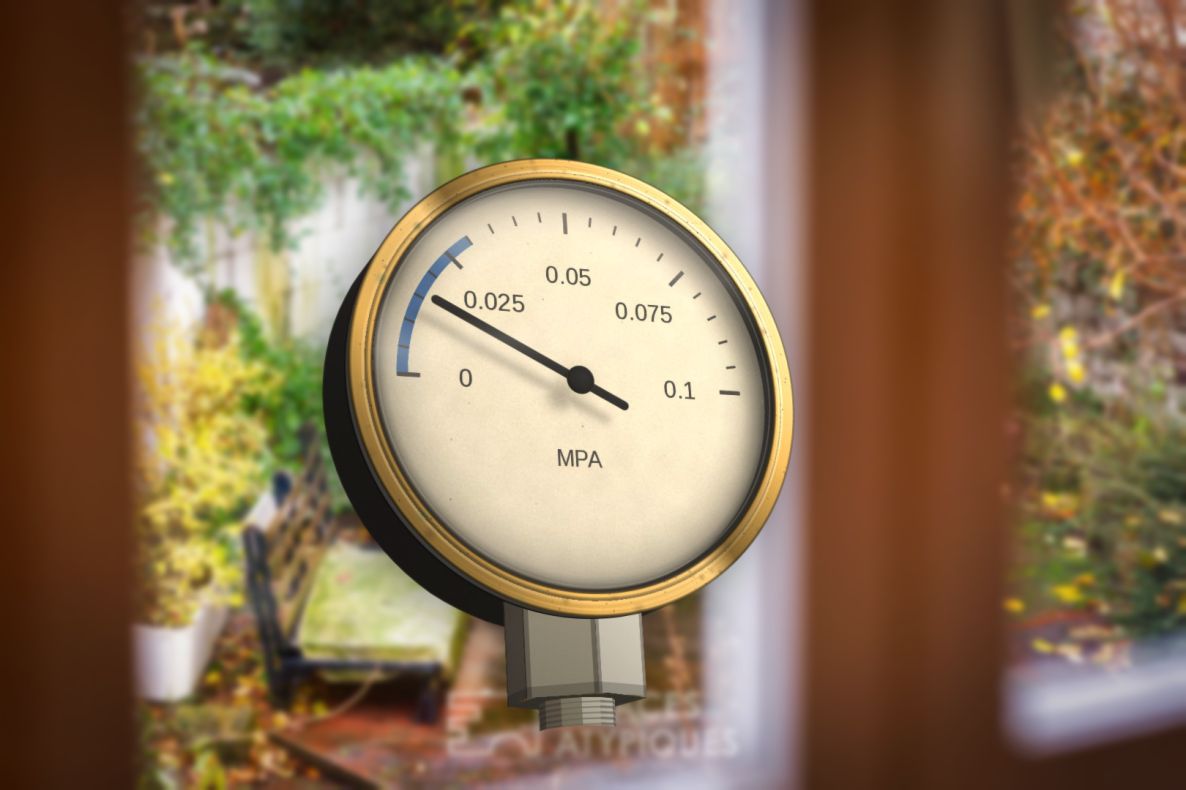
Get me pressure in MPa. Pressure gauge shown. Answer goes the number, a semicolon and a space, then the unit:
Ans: 0.015; MPa
